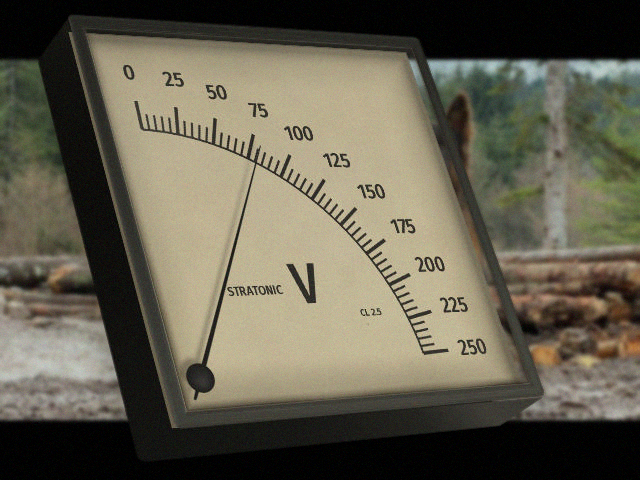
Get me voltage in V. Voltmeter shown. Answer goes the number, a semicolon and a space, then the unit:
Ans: 80; V
